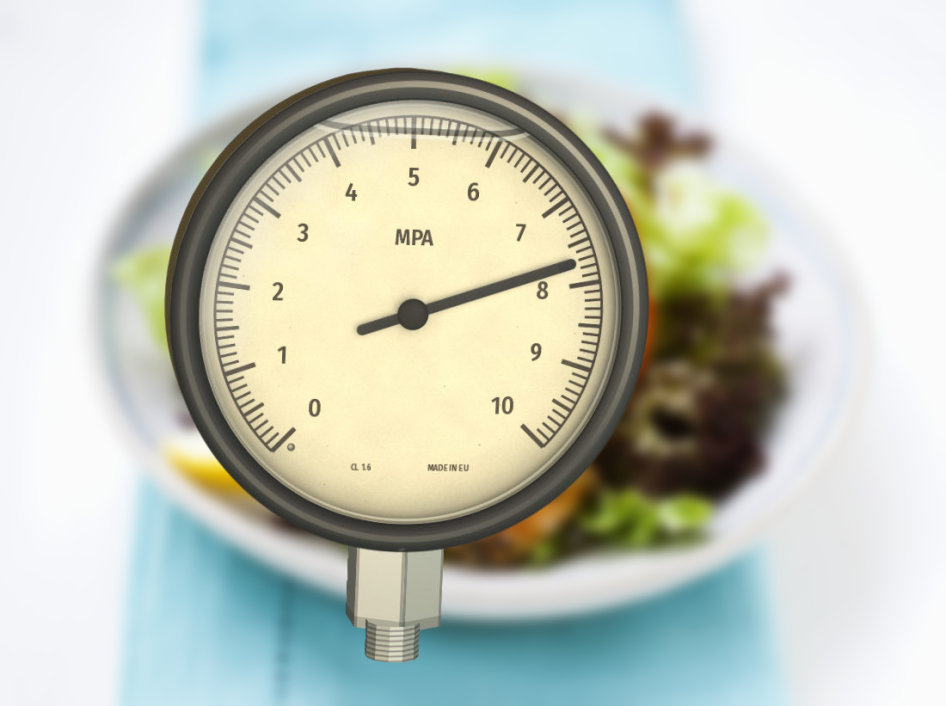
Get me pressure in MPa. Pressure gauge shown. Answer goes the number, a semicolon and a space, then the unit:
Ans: 7.7; MPa
